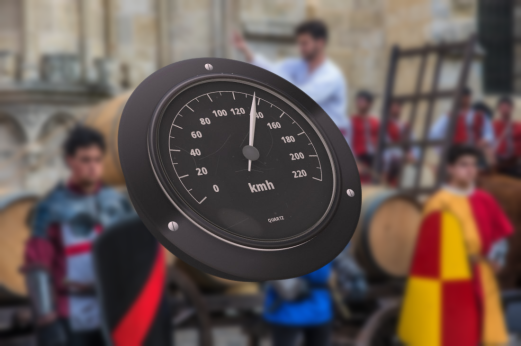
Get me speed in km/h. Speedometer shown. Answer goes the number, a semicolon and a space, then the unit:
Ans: 135; km/h
